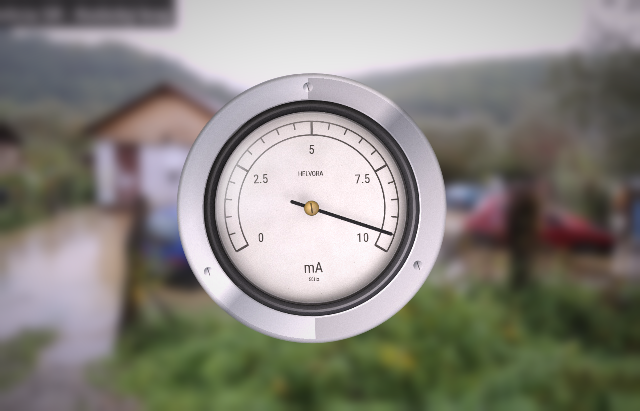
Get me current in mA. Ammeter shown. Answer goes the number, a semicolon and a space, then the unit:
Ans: 9.5; mA
